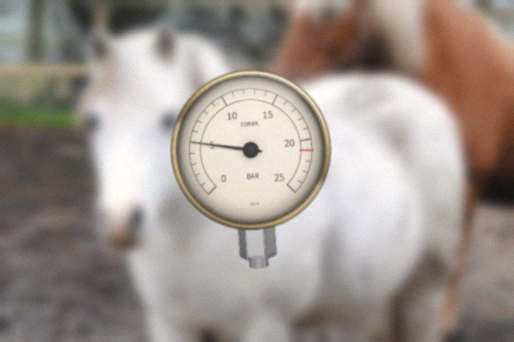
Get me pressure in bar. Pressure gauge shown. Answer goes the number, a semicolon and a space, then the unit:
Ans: 5; bar
